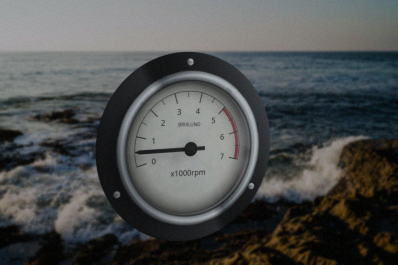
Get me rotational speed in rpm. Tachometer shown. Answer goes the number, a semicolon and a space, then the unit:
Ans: 500; rpm
